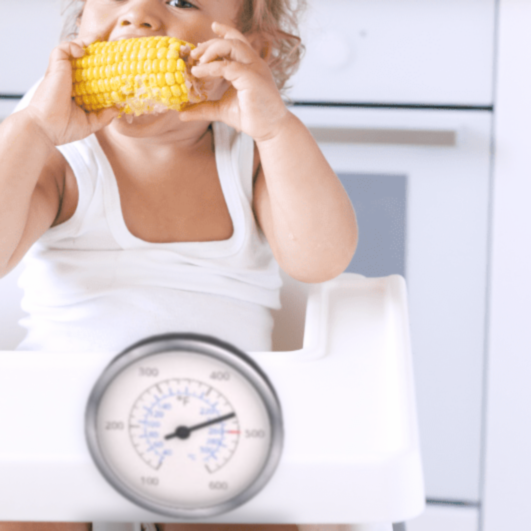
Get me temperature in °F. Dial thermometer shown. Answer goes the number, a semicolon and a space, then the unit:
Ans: 460; °F
